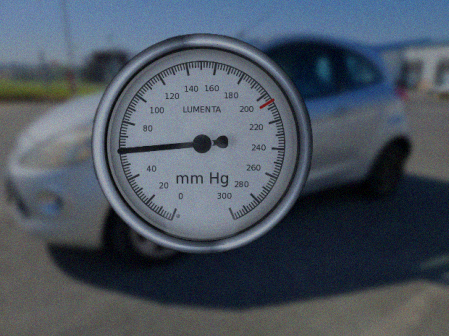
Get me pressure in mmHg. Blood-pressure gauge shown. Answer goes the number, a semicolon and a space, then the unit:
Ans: 60; mmHg
